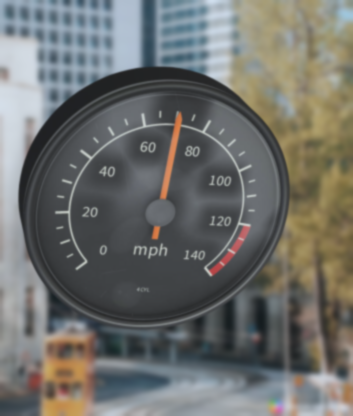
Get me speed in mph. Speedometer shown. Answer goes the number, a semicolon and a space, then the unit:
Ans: 70; mph
